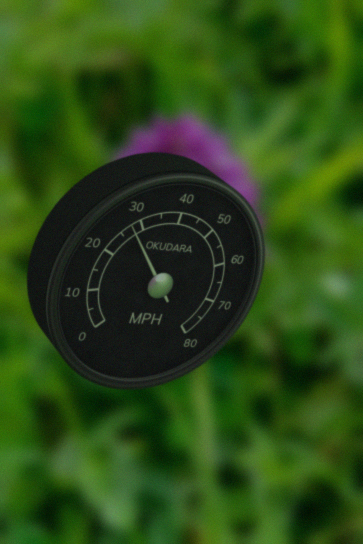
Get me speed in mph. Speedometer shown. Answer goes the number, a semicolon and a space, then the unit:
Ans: 27.5; mph
